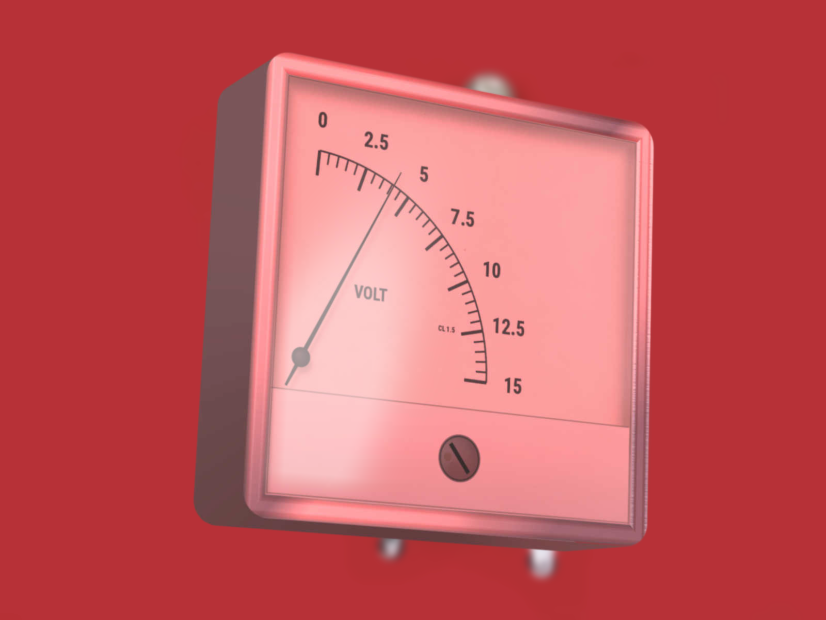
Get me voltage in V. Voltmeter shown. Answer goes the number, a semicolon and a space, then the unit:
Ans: 4; V
